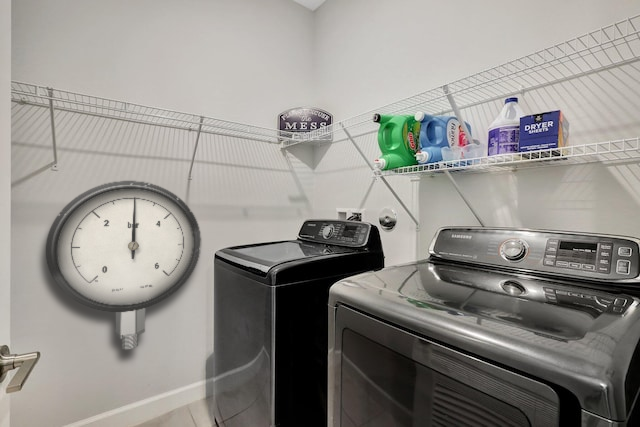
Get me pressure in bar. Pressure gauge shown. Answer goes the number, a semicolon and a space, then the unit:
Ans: 3; bar
